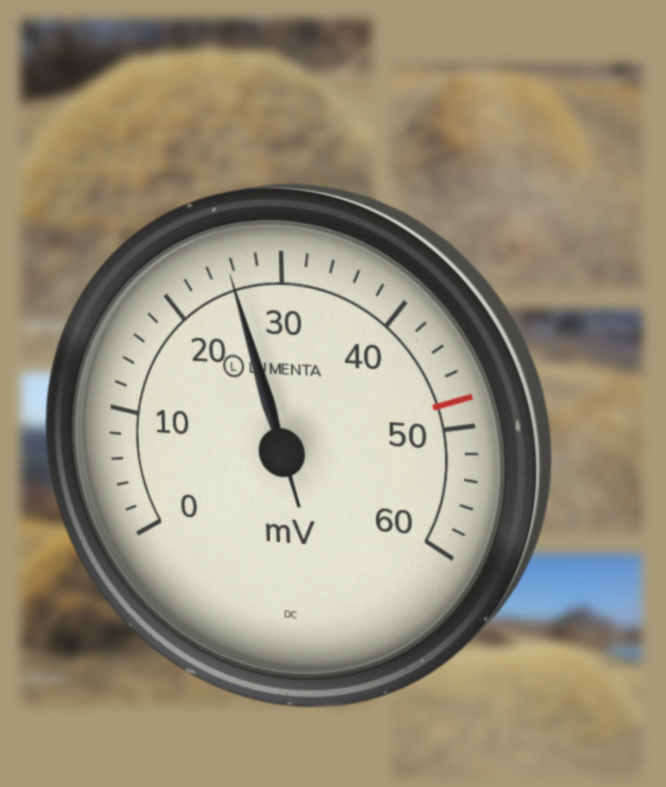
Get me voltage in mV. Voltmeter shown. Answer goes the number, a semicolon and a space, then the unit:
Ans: 26; mV
